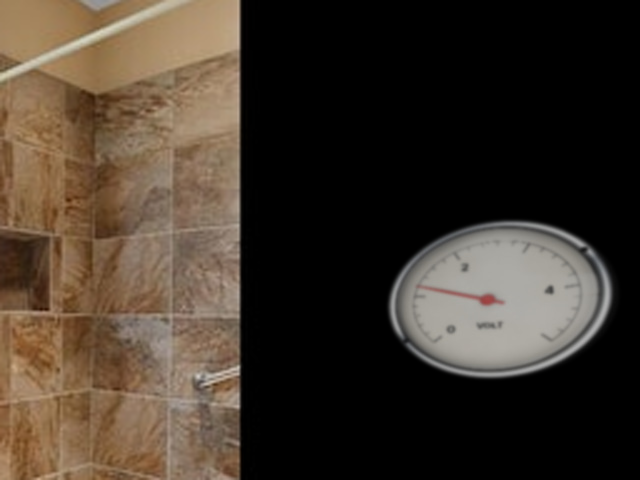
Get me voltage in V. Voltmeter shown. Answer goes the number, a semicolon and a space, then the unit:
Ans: 1.2; V
